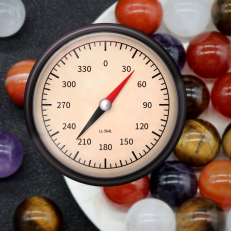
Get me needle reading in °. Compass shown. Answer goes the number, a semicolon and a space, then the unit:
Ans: 40; °
